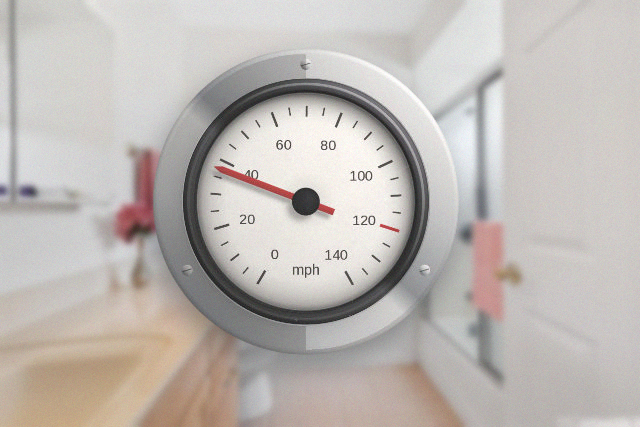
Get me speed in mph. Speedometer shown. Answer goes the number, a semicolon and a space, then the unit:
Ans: 37.5; mph
